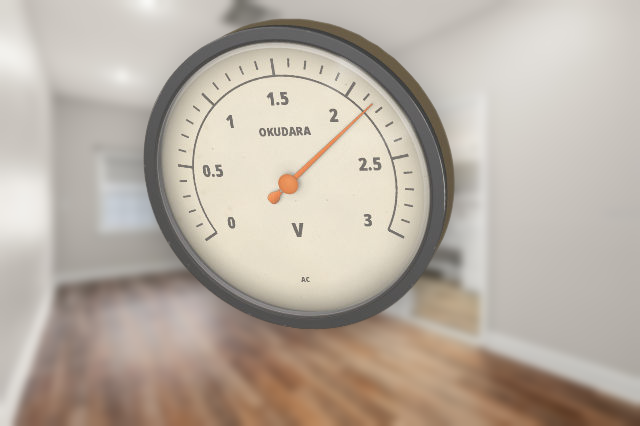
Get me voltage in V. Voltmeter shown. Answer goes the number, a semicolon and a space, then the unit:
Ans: 2.15; V
